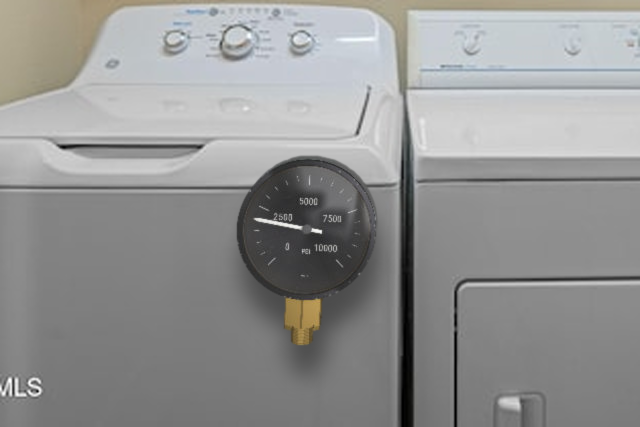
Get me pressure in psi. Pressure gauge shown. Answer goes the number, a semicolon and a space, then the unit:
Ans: 2000; psi
